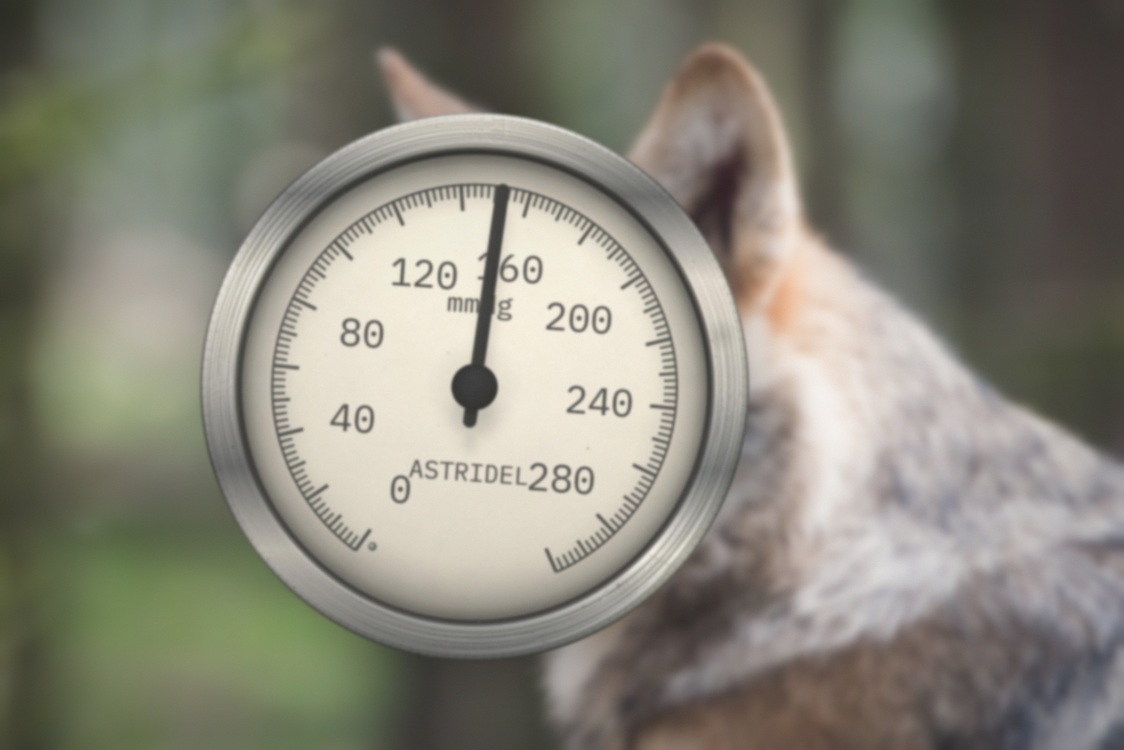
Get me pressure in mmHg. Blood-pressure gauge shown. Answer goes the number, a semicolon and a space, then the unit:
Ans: 152; mmHg
